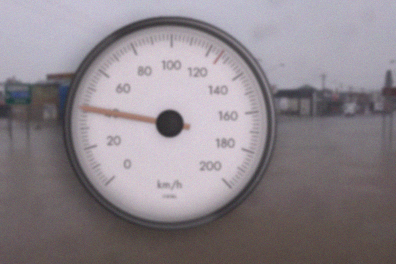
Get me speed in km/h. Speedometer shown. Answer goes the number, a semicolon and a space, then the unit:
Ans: 40; km/h
